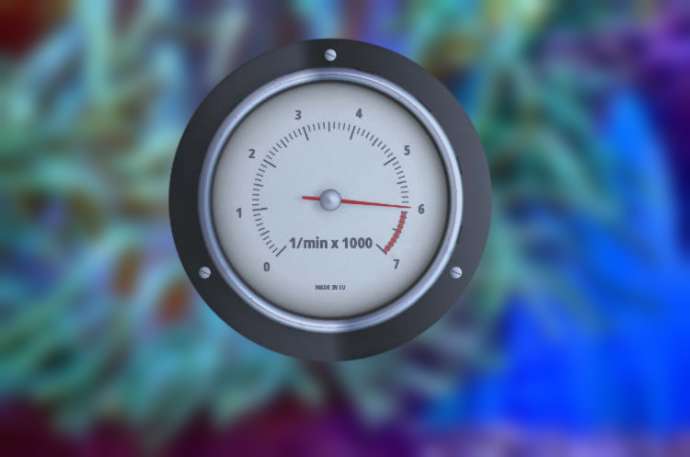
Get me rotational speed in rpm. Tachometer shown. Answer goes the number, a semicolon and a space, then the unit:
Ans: 6000; rpm
